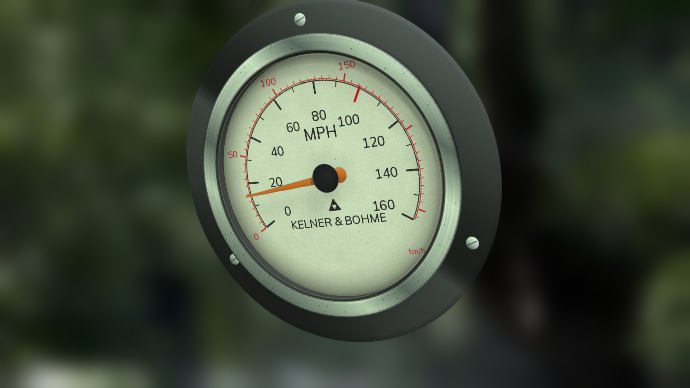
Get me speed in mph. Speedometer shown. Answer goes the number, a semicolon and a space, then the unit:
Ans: 15; mph
